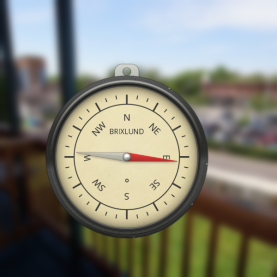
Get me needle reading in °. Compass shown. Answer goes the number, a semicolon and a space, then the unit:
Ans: 95; °
